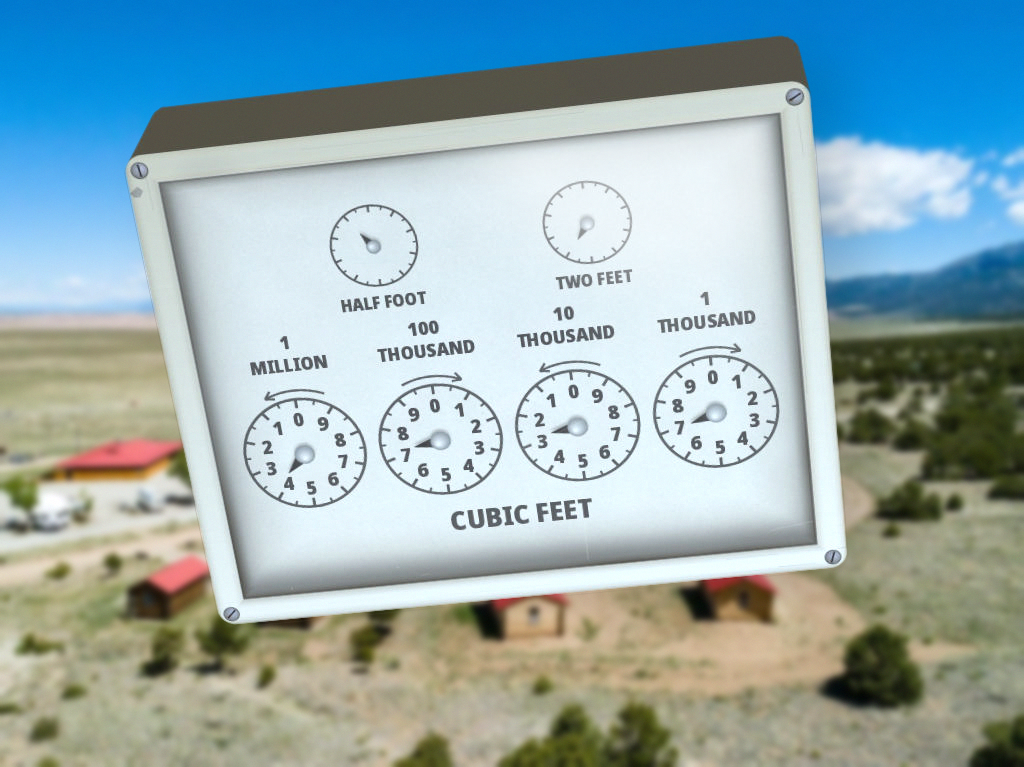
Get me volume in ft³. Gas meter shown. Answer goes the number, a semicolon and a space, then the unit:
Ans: 372700; ft³
